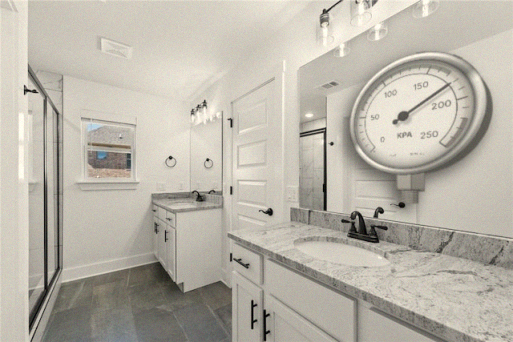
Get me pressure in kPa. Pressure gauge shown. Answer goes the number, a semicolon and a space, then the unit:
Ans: 180; kPa
